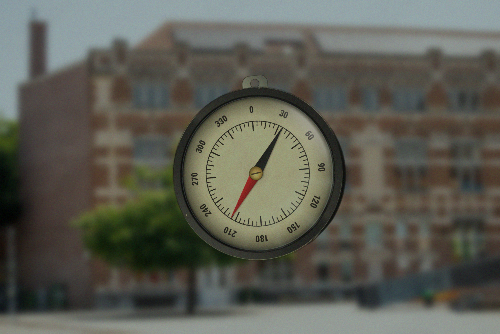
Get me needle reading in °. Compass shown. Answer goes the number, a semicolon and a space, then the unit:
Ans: 215; °
